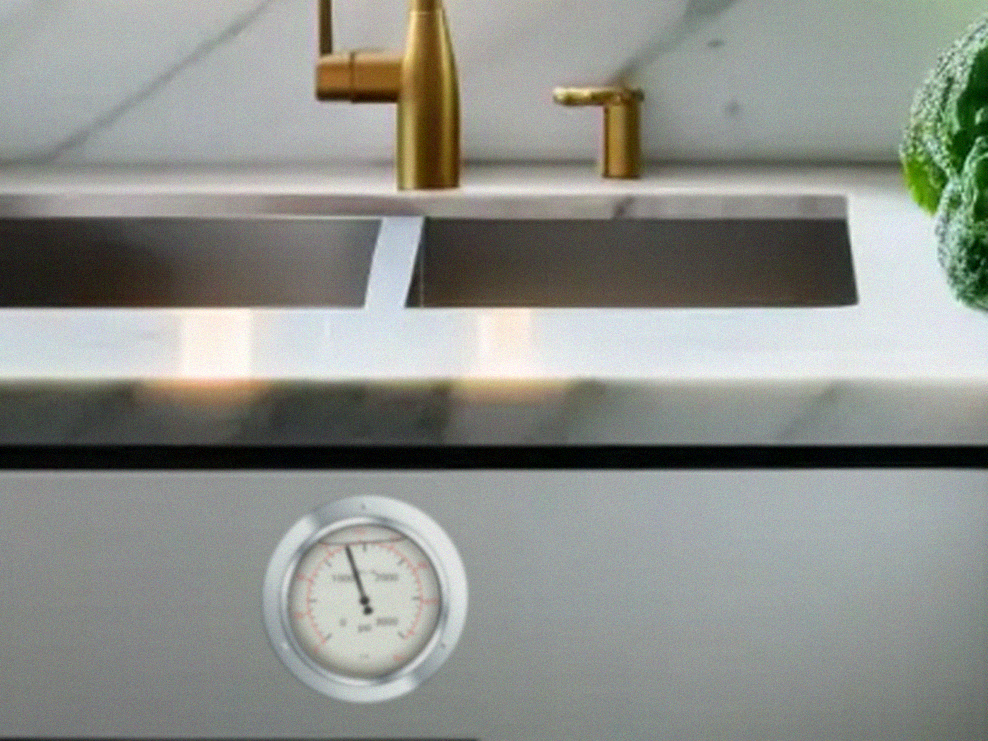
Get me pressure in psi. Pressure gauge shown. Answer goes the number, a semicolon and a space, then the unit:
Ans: 1300; psi
